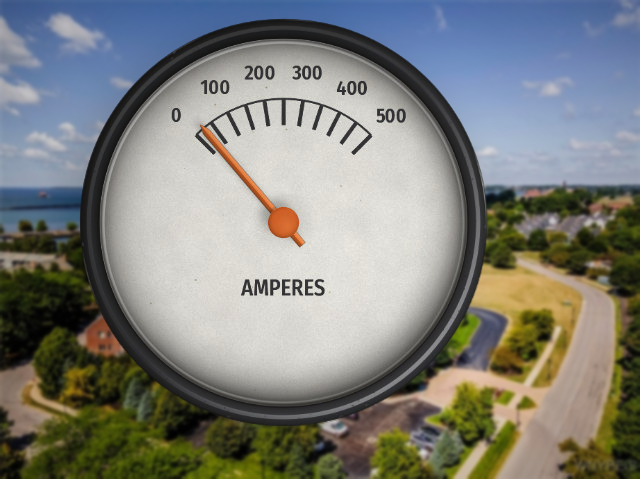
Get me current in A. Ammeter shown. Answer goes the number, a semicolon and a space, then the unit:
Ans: 25; A
